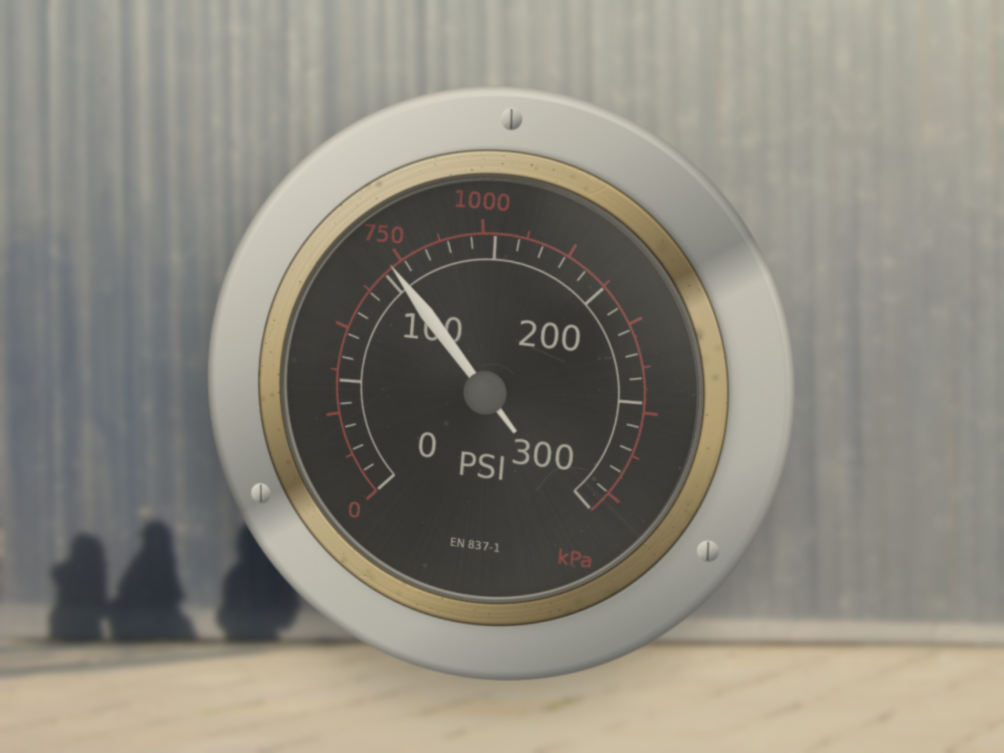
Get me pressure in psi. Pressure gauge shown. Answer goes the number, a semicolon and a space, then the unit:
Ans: 105; psi
